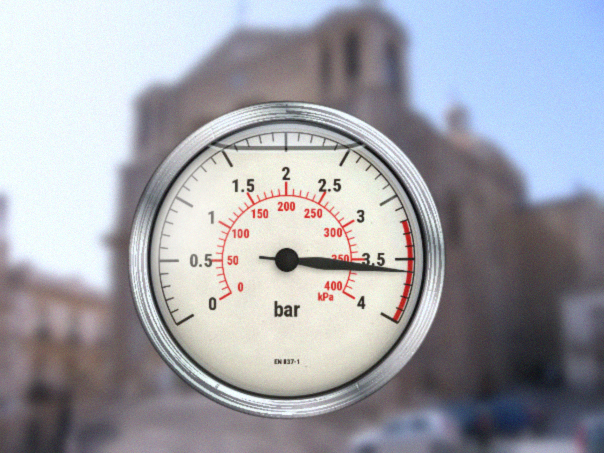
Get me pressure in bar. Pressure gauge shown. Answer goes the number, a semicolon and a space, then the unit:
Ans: 3.6; bar
